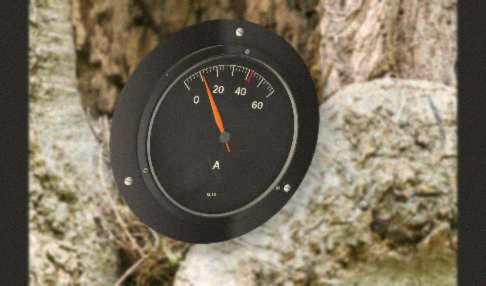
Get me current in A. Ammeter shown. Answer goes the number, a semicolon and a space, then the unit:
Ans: 10; A
